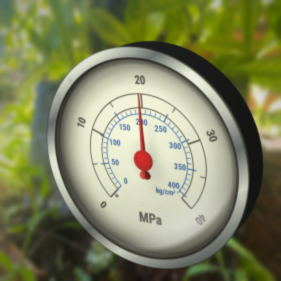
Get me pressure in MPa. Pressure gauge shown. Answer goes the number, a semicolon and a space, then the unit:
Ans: 20; MPa
